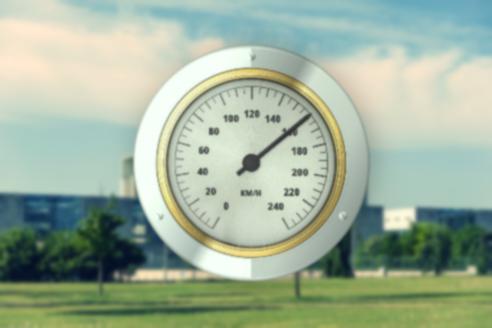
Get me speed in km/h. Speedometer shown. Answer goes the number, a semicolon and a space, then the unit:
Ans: 160; km/h
